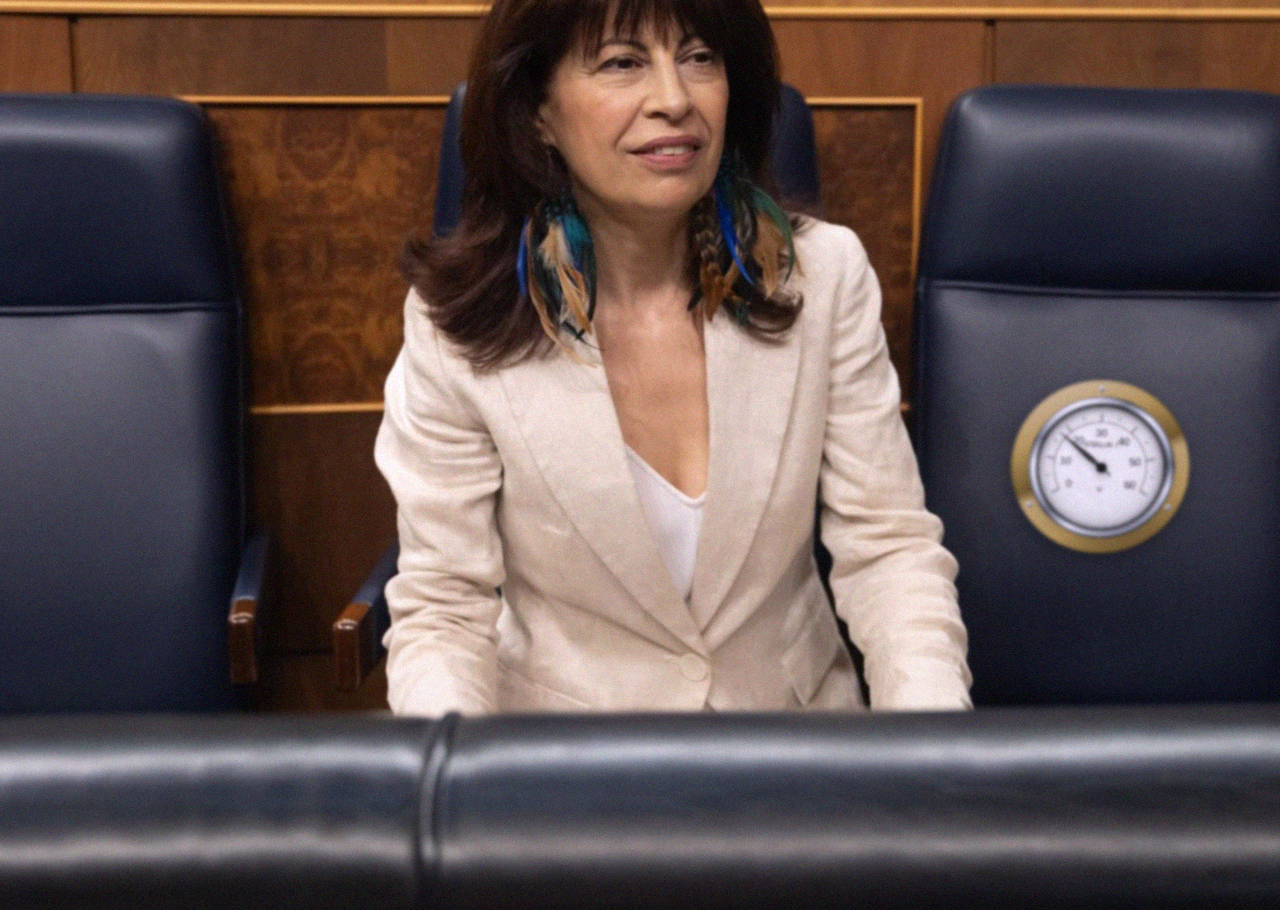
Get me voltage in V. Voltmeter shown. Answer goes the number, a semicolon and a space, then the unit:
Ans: 17.5; V
